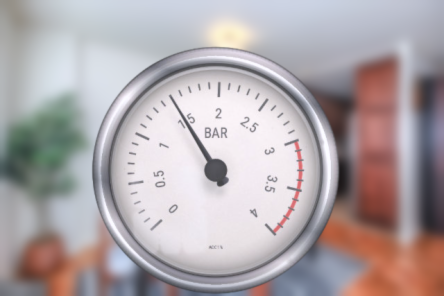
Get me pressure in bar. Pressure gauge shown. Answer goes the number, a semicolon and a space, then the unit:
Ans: 1.5; bar
